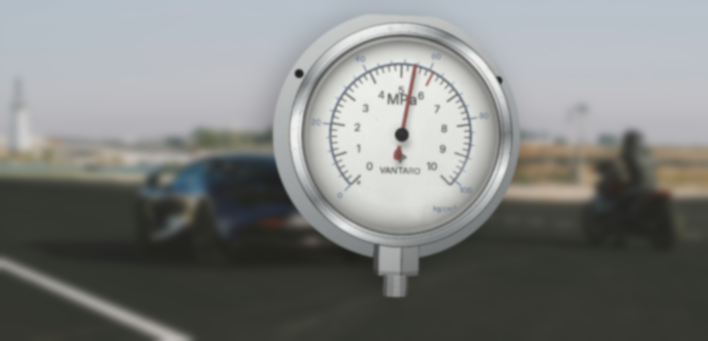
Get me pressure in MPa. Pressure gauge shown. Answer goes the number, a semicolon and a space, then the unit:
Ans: 5.4; MPa
